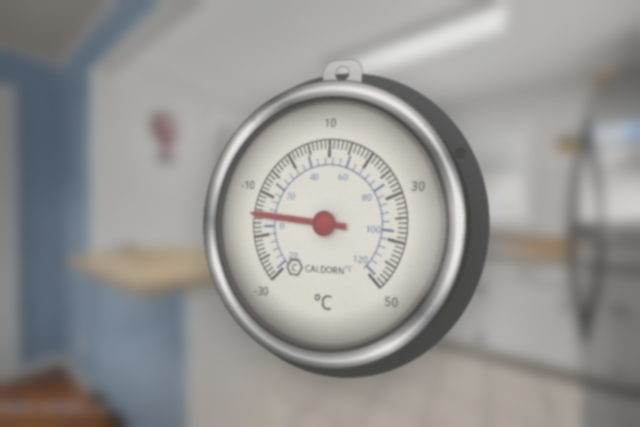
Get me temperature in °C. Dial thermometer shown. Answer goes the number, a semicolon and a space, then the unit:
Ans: -15; °C
